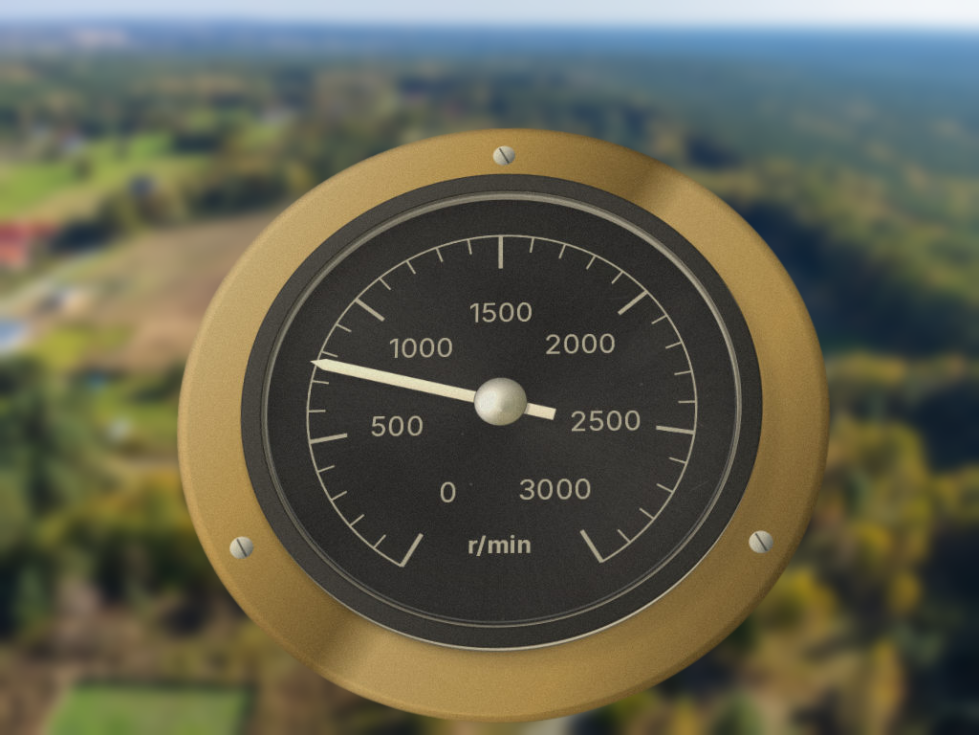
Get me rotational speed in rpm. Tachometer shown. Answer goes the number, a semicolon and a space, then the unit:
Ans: 750; rpm
